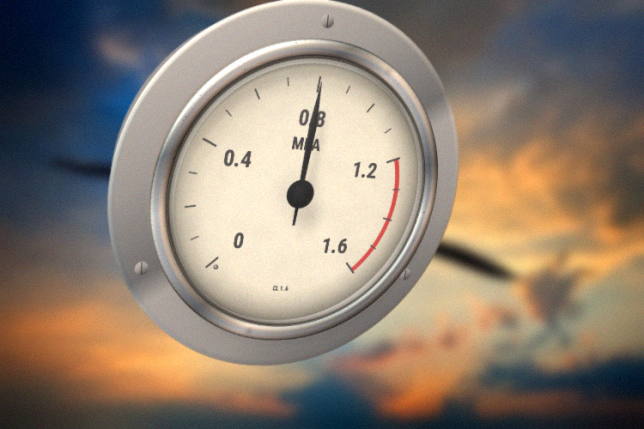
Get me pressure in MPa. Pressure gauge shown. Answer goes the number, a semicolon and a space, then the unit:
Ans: 0.8; MPa
